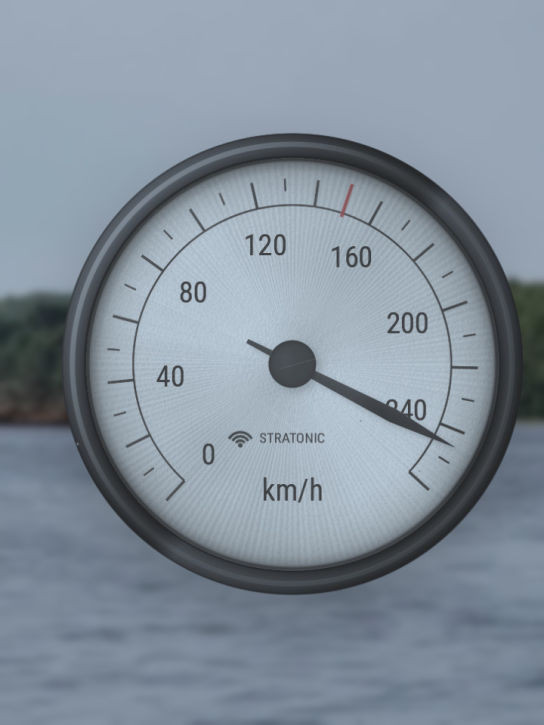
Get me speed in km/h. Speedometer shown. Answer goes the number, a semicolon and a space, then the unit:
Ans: 245; km/h
